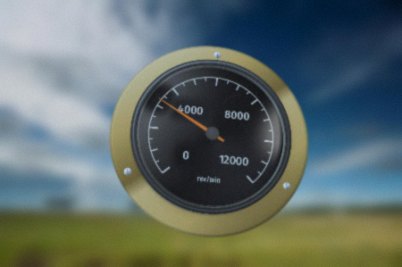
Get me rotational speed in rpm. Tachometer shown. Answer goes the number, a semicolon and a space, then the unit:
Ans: 3250; rpm
